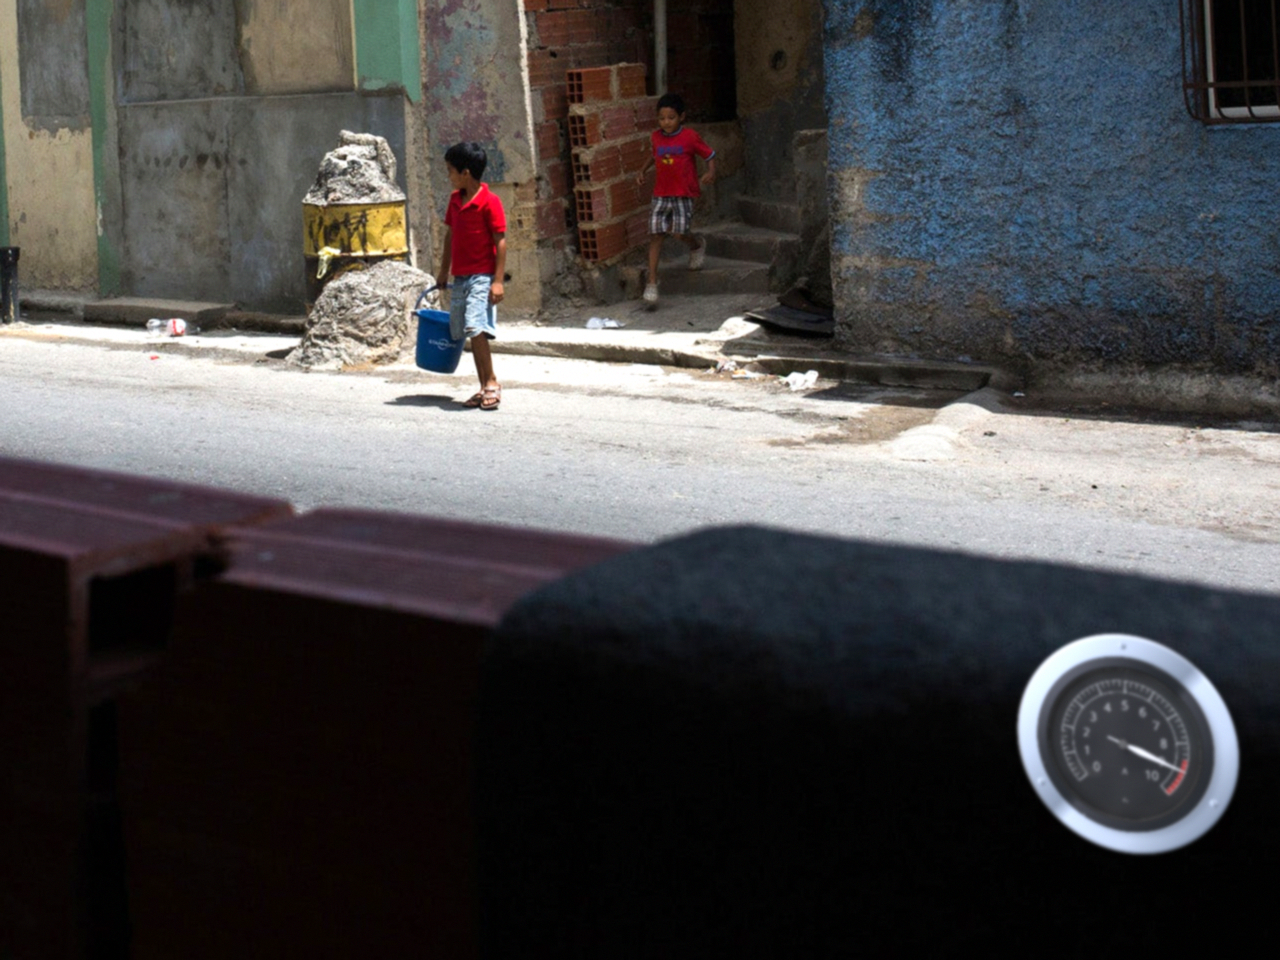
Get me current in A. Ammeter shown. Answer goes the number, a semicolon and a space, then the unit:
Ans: 9; A
